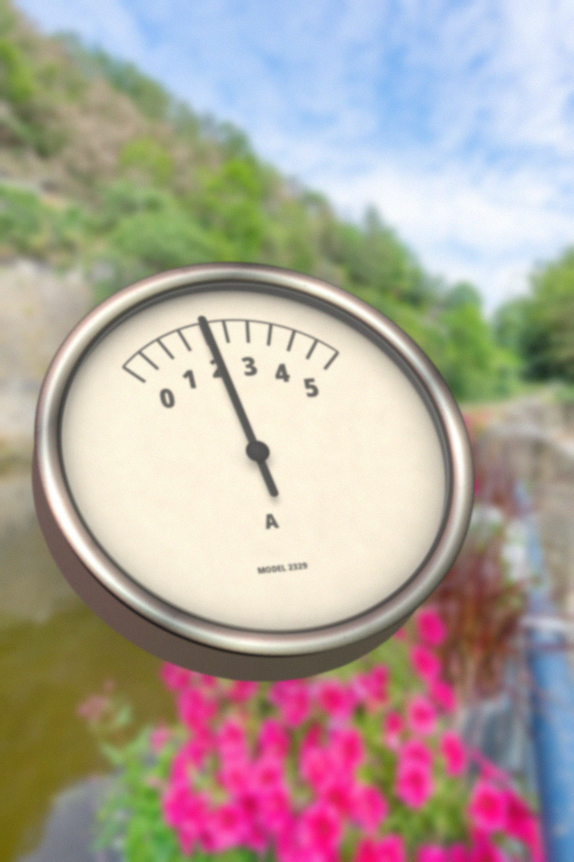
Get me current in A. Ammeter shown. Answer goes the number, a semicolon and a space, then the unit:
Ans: 2; A
